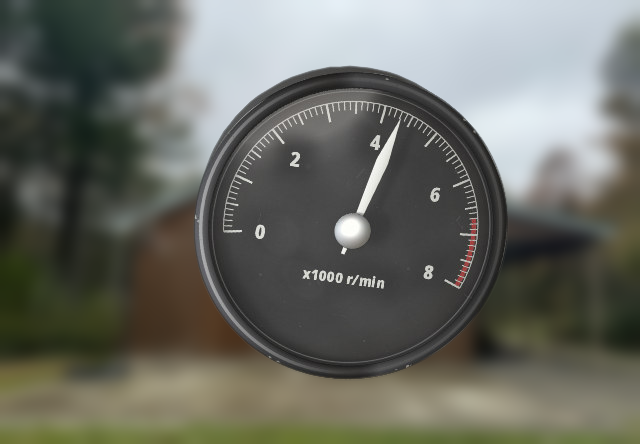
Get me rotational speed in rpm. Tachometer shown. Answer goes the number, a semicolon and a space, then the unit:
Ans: 4300; rpm
